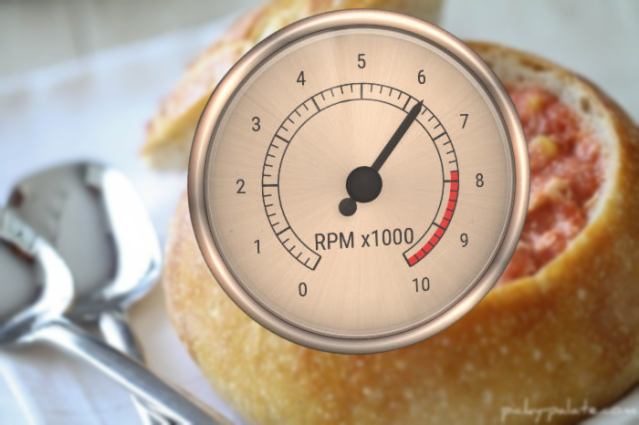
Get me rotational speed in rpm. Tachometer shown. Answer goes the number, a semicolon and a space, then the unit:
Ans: 6200; rpm
